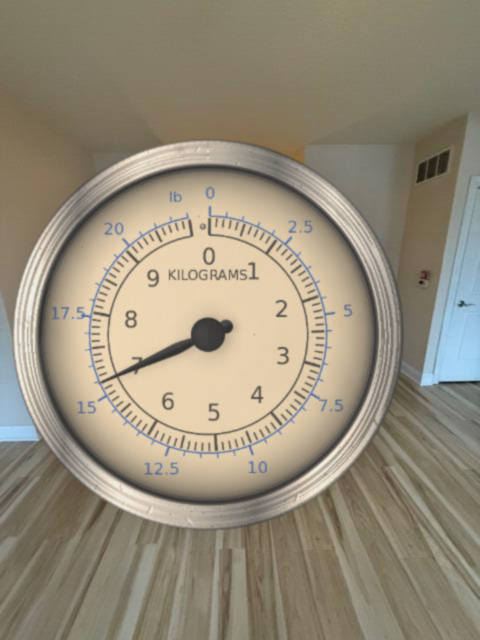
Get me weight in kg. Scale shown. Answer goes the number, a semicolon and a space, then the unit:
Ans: 7; kg
